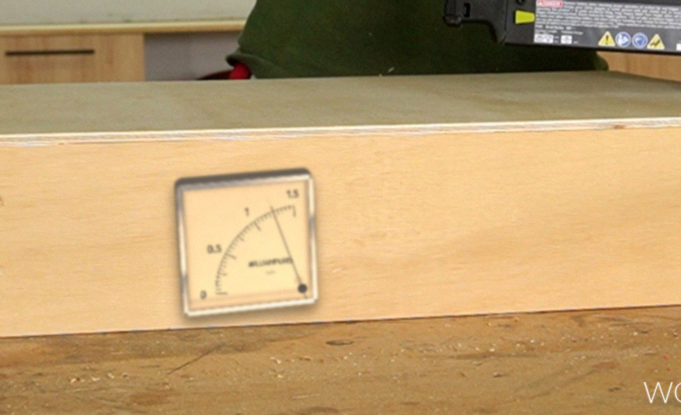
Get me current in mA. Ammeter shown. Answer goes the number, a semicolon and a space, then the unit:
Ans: 1.25; mA
